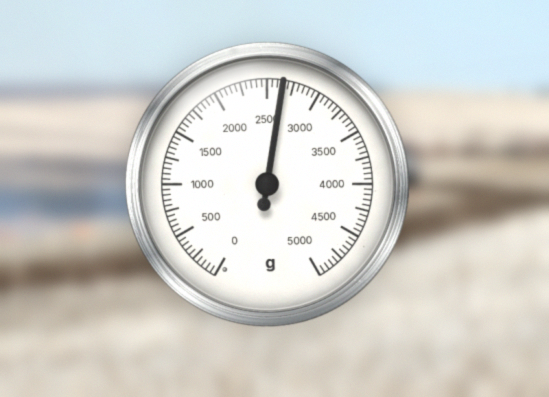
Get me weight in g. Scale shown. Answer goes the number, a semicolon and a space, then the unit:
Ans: 2650; g
